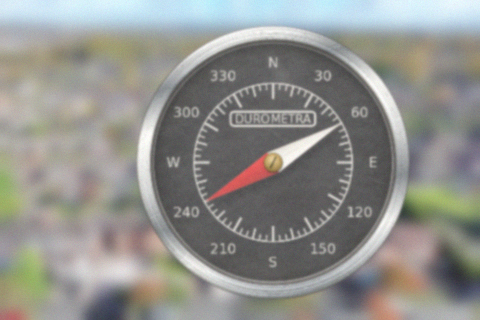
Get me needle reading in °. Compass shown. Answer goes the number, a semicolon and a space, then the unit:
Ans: 240; °
